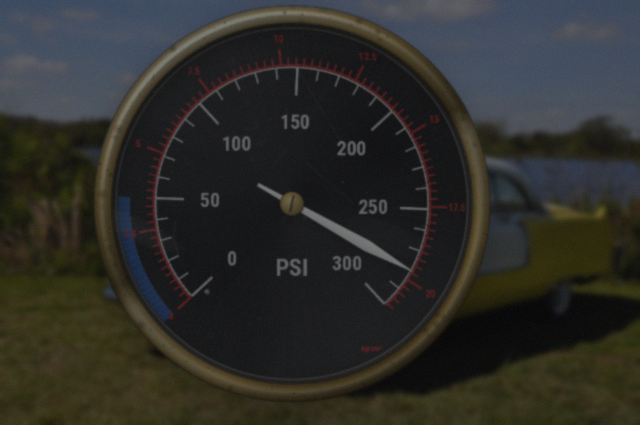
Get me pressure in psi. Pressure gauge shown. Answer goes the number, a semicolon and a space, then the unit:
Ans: 280; psi
